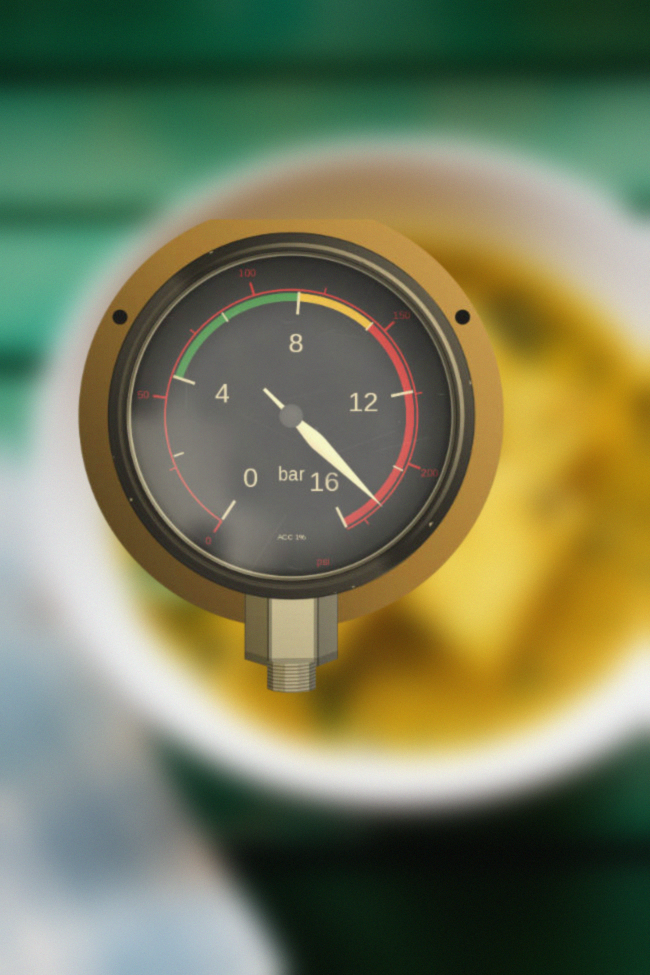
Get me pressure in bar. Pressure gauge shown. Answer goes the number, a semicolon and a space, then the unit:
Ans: 15; bar
